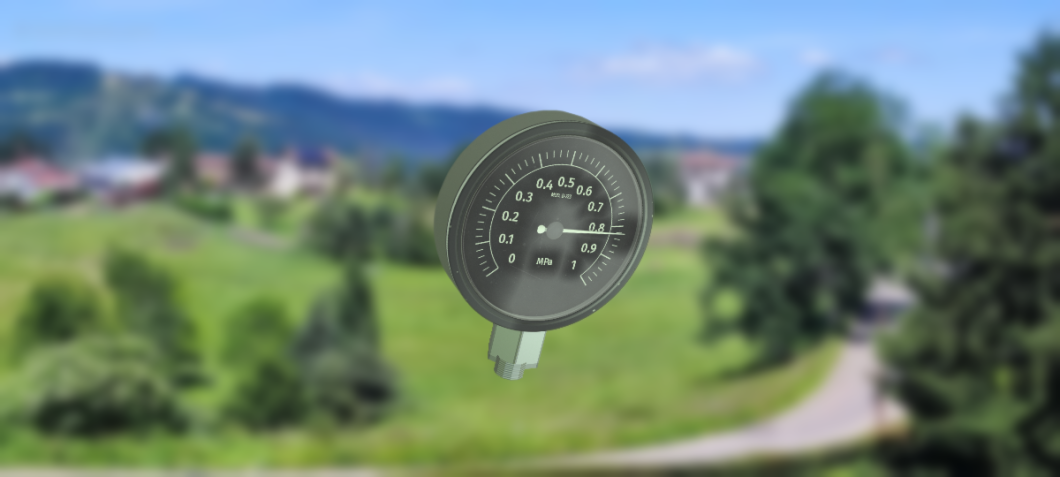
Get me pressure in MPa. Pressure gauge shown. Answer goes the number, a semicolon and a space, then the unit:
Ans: 0.82; MPa
